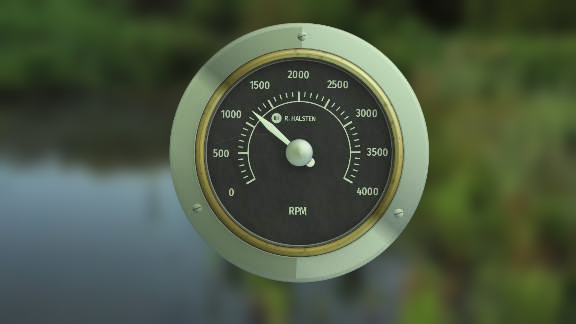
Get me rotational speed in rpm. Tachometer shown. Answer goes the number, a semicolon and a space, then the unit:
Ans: 1200; rpm
